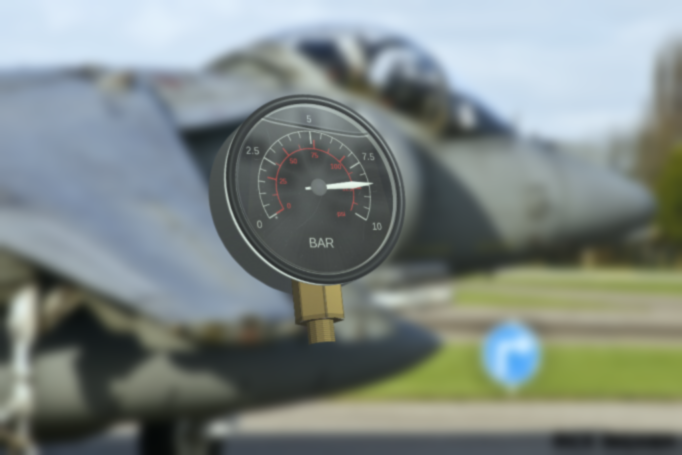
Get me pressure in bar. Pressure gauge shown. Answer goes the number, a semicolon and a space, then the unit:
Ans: 8.5; bar
